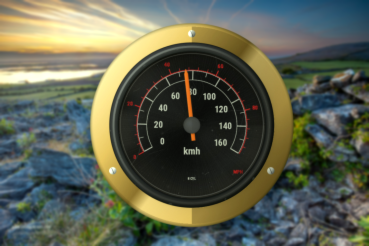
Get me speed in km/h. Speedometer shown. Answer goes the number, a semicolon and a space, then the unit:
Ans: 75; km/h
